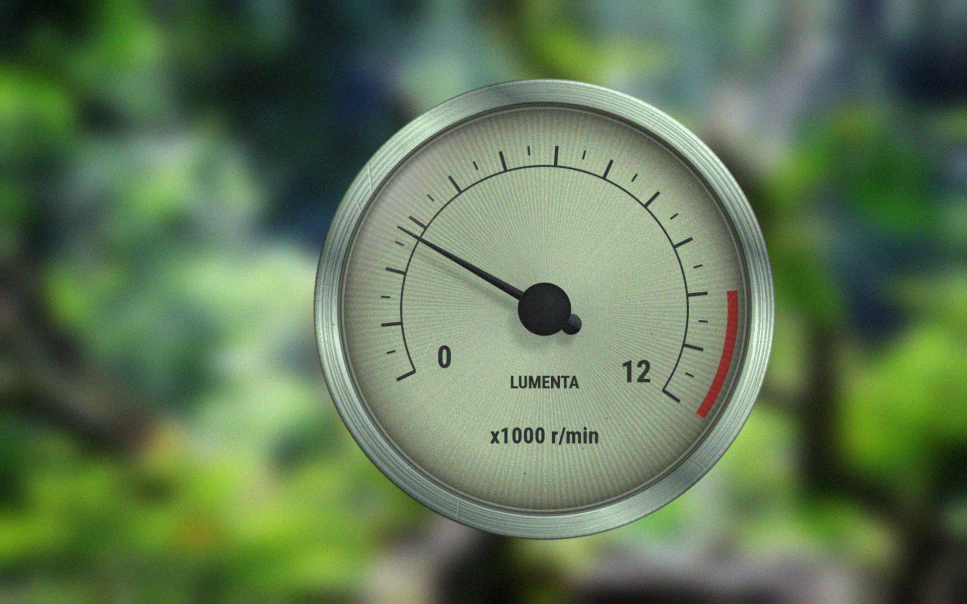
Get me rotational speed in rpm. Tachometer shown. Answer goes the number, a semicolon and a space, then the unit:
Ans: 2750; rpm
